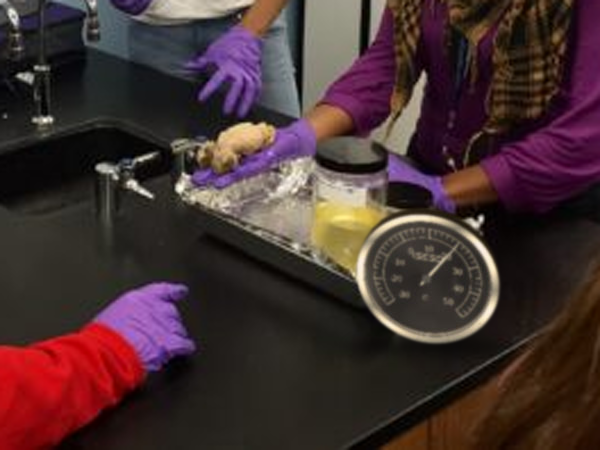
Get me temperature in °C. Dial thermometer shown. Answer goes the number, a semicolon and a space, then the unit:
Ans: 20; °C
